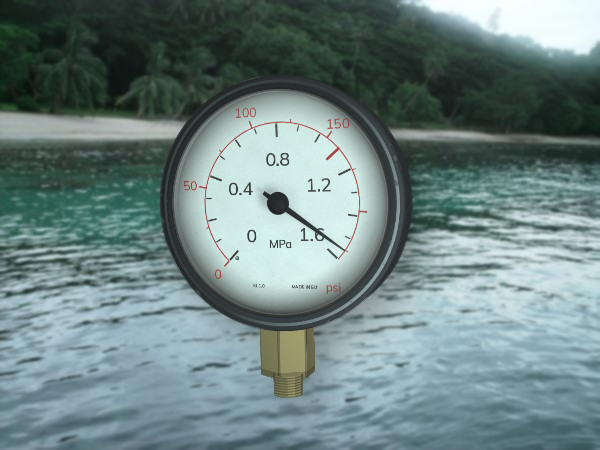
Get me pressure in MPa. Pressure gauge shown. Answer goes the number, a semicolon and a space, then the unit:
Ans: 1.55; MPa
